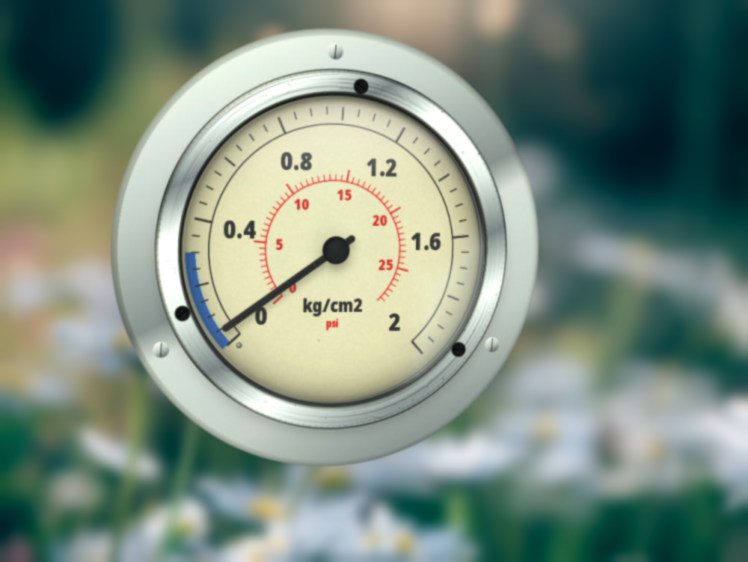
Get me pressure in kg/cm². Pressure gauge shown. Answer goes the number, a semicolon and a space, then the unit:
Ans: 0.05; kg/cm²
